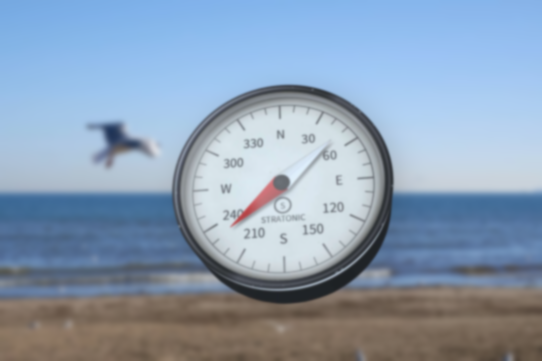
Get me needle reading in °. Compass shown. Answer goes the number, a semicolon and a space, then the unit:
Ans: 230; °
